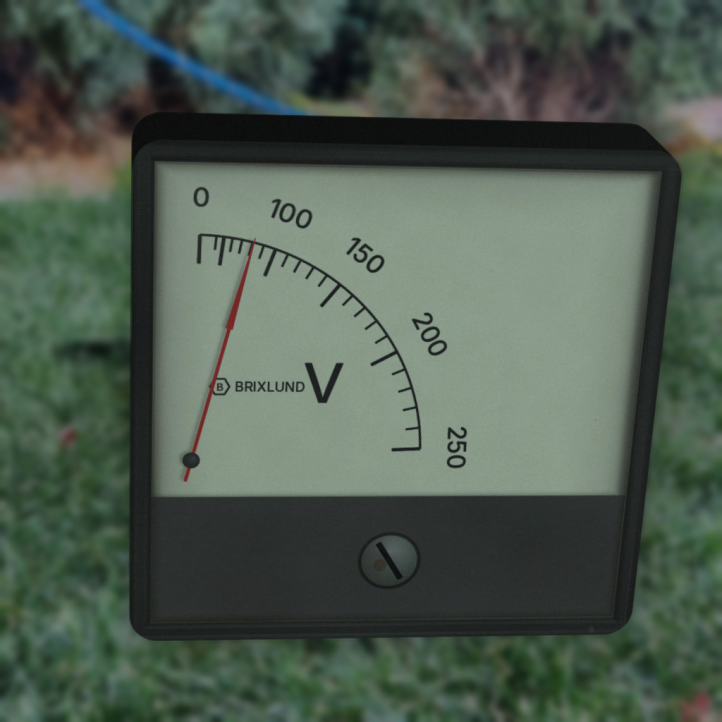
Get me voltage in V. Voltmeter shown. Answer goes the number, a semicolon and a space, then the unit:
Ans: 80; V
